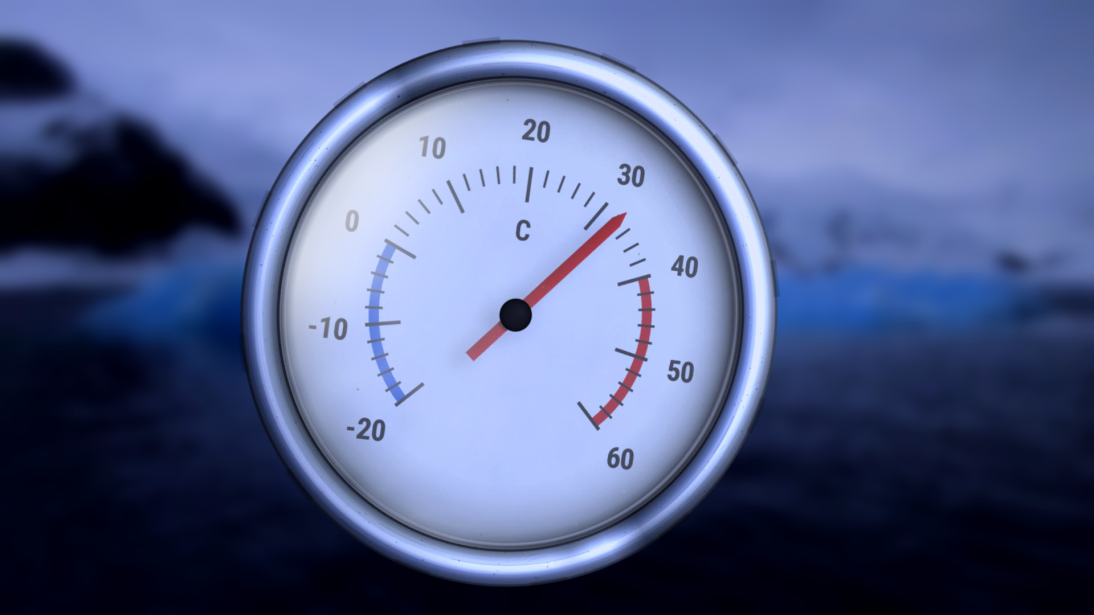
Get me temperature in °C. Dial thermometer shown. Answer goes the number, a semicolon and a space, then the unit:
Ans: 32; °C
